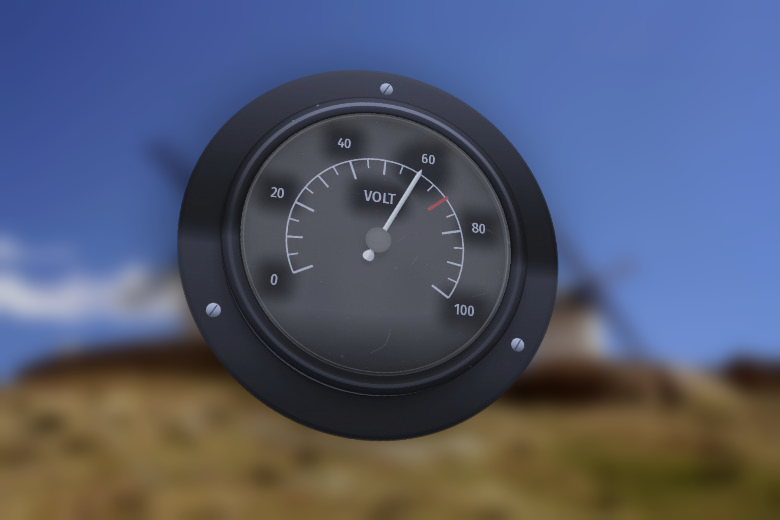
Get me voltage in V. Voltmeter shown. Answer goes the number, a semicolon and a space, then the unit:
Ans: 60; V
